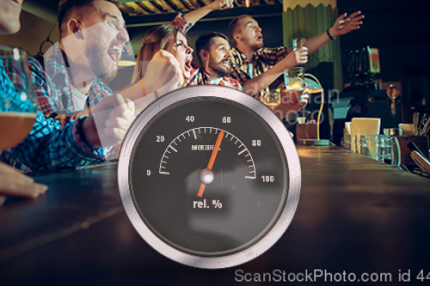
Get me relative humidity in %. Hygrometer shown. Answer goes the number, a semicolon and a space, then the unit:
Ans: 60; %
